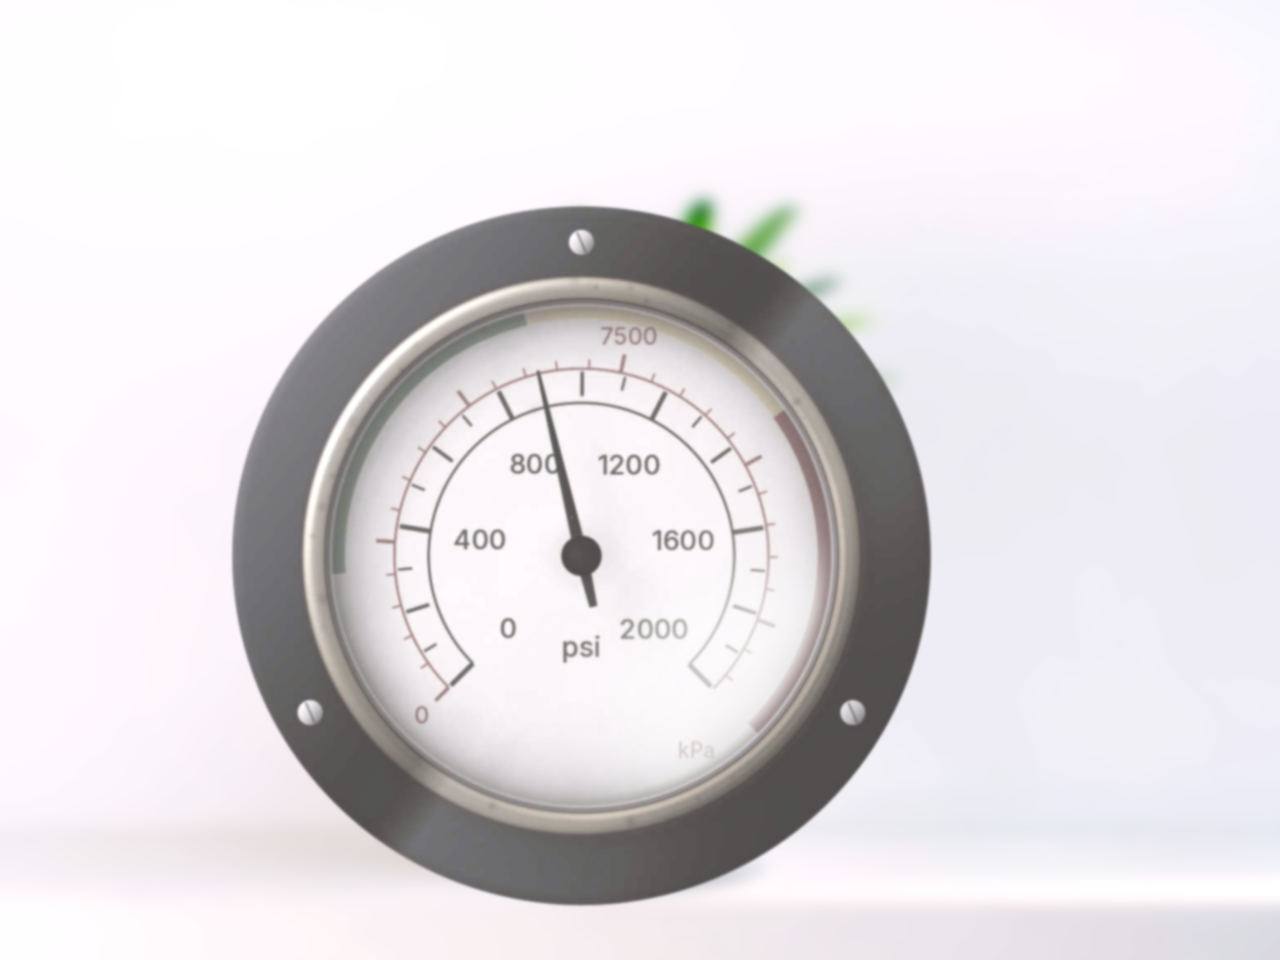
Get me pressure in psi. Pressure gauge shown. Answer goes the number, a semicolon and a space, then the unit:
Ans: 900; psi
